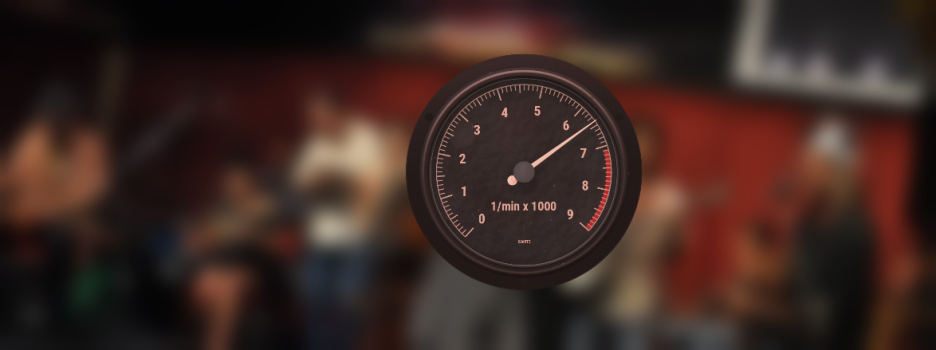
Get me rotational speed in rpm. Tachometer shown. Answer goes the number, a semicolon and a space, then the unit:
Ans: 6400; rpm
